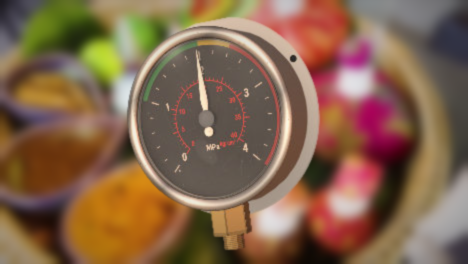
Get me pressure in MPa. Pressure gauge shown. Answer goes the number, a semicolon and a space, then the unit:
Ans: 2; MPa
